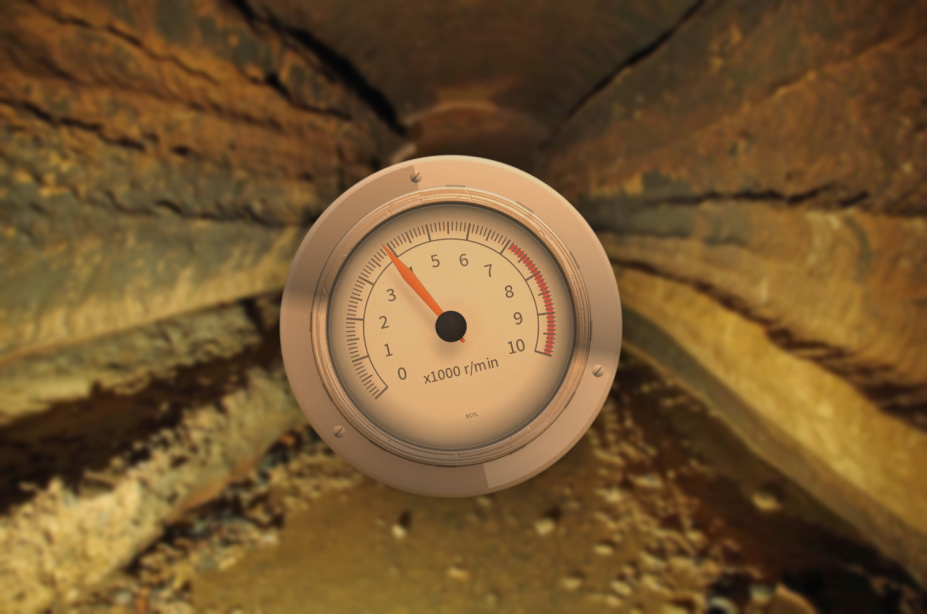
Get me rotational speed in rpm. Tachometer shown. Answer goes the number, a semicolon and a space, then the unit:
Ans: 3900; rpm
